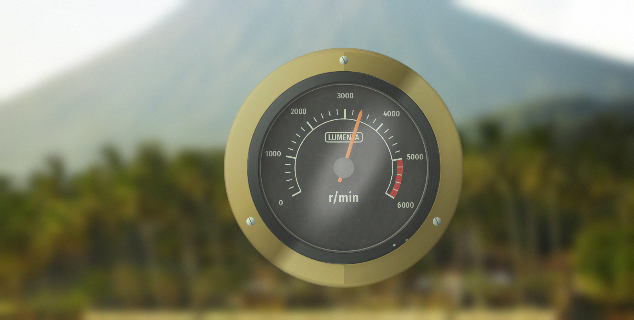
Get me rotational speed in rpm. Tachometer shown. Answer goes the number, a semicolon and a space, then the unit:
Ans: 3400; rpm
